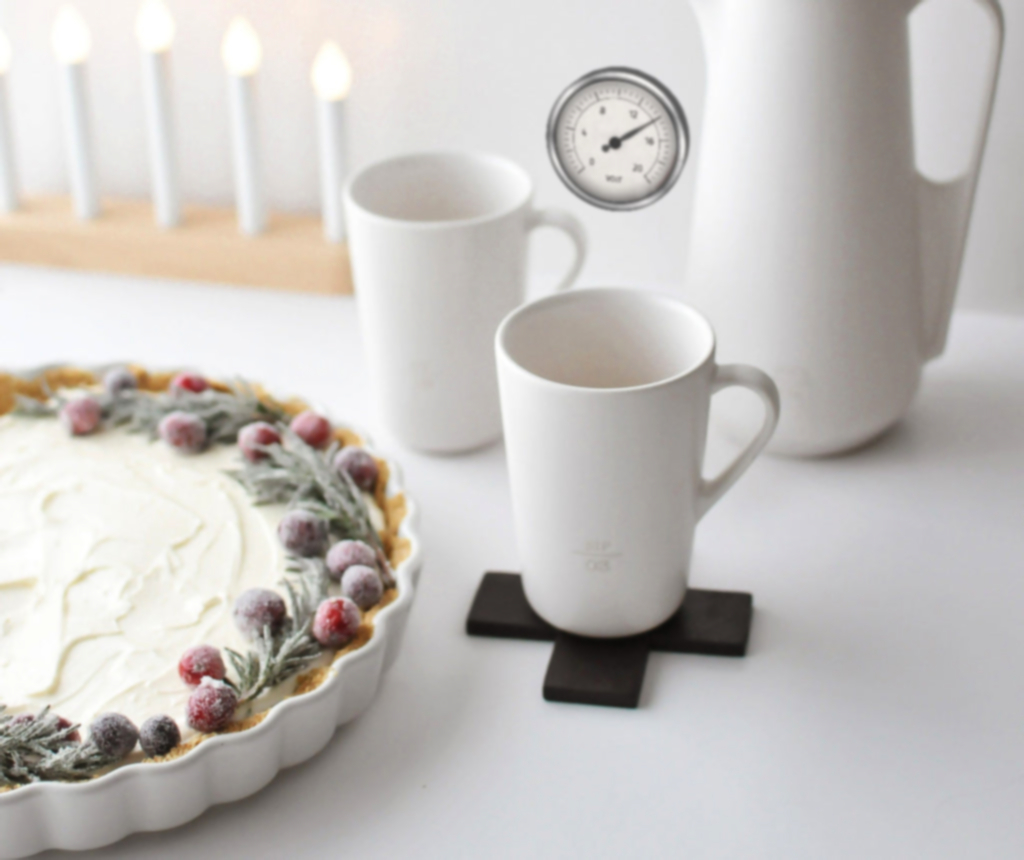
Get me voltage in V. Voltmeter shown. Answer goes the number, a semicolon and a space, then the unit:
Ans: 14; V
